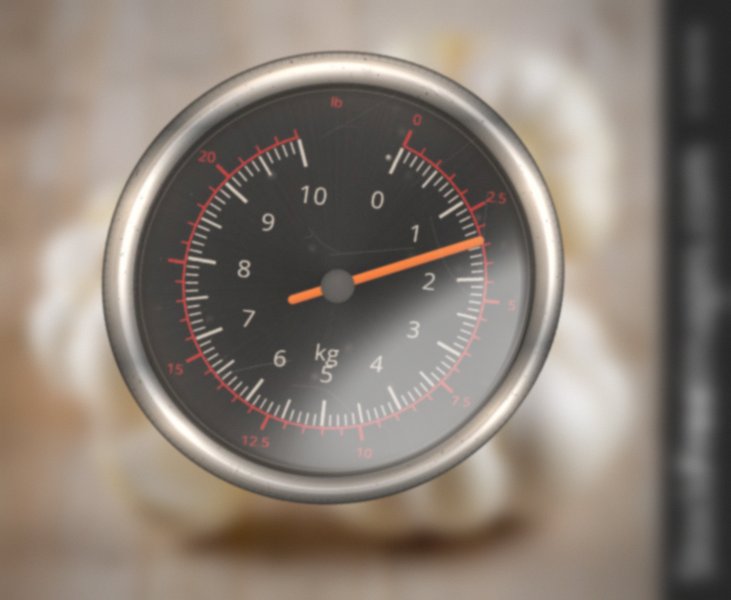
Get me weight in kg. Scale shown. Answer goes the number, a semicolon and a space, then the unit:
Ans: 1.5; kg
